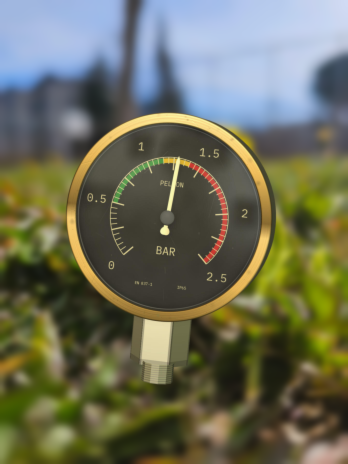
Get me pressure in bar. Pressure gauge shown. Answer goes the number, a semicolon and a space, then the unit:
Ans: 1.3; bar
